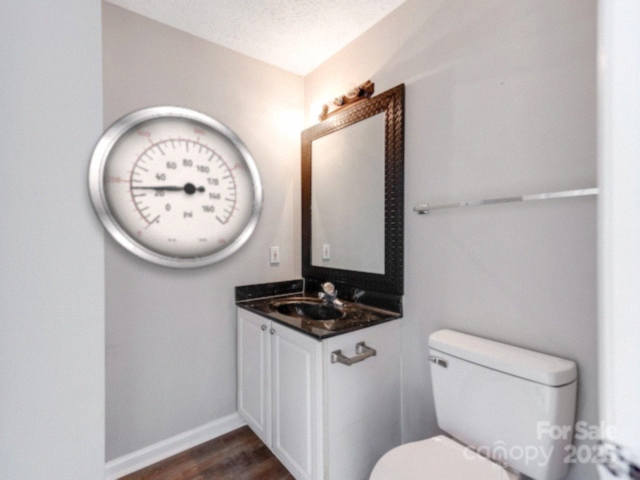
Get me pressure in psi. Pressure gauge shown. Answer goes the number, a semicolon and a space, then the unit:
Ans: 25; psi
